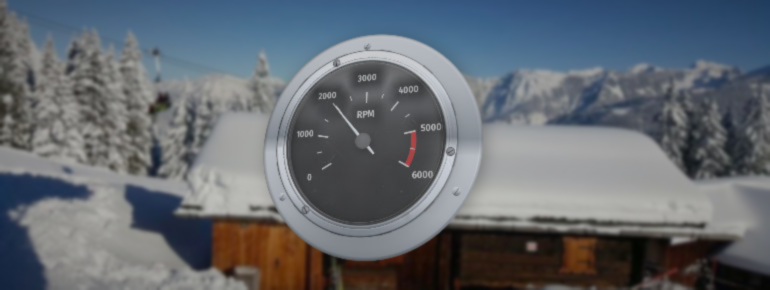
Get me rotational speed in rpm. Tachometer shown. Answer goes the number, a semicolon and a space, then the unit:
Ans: 2000; rpm
